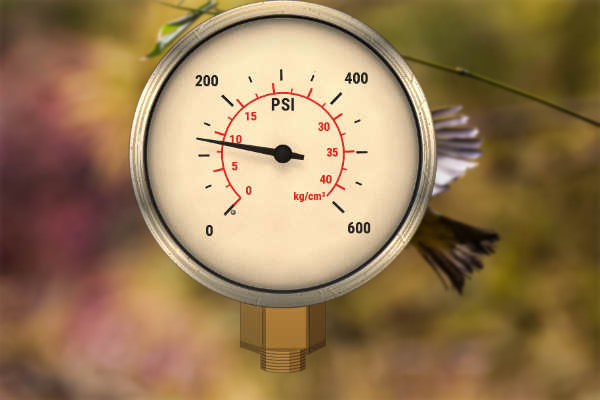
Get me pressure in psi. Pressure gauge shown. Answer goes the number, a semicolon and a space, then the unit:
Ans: 125; psi
